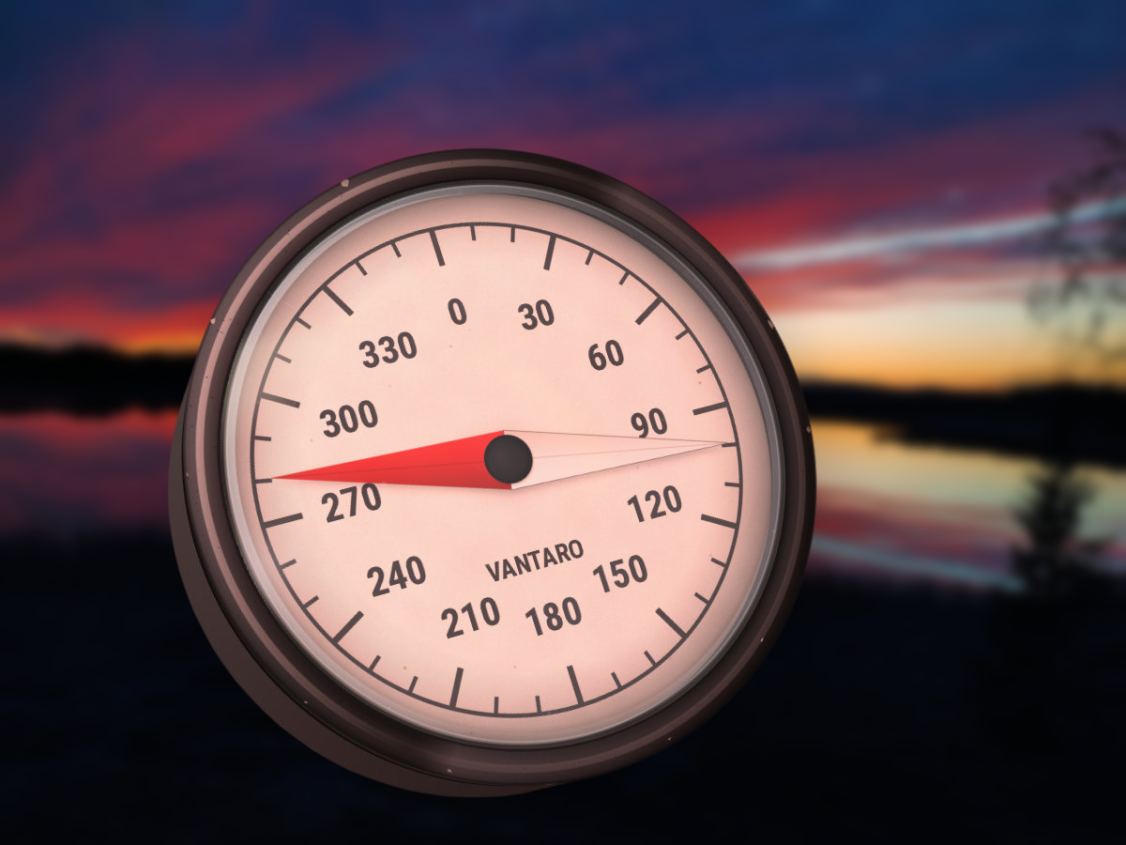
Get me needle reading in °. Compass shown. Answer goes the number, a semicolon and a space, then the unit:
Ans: 280; °
